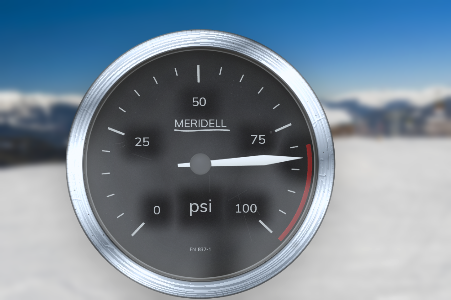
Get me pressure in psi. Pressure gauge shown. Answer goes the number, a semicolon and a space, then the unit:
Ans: 82.5; psi
